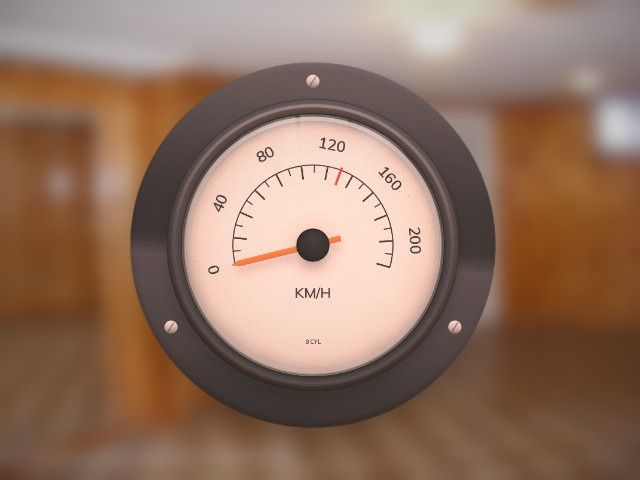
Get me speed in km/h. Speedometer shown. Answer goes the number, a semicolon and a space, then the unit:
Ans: 0; km/h
